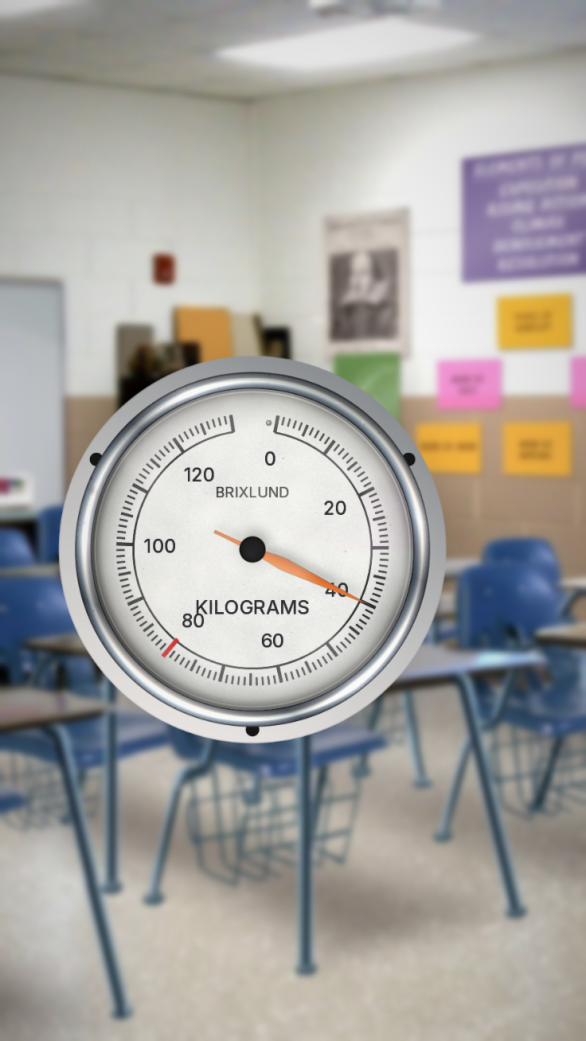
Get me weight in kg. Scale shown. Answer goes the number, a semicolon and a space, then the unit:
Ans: 40; kg
